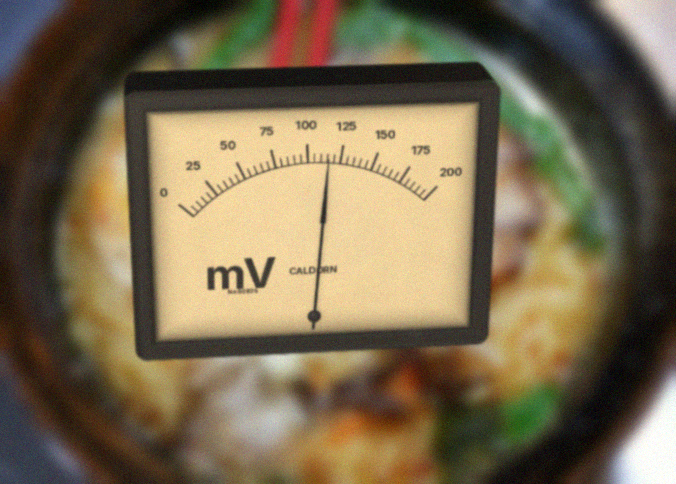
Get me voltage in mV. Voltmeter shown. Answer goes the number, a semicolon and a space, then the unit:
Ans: 115; mV
